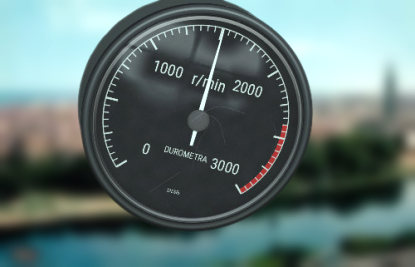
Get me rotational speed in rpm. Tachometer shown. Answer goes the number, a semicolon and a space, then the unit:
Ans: 1500; rpm
